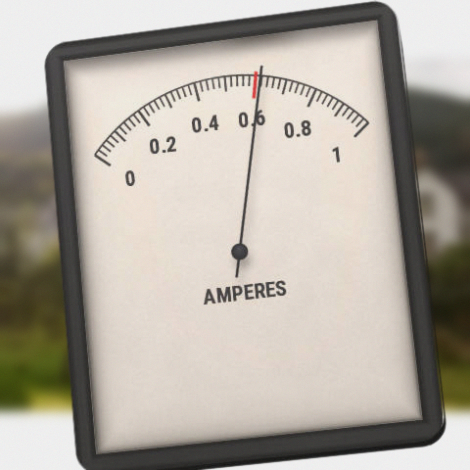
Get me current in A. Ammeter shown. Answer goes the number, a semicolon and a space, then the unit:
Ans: 0.62; A
